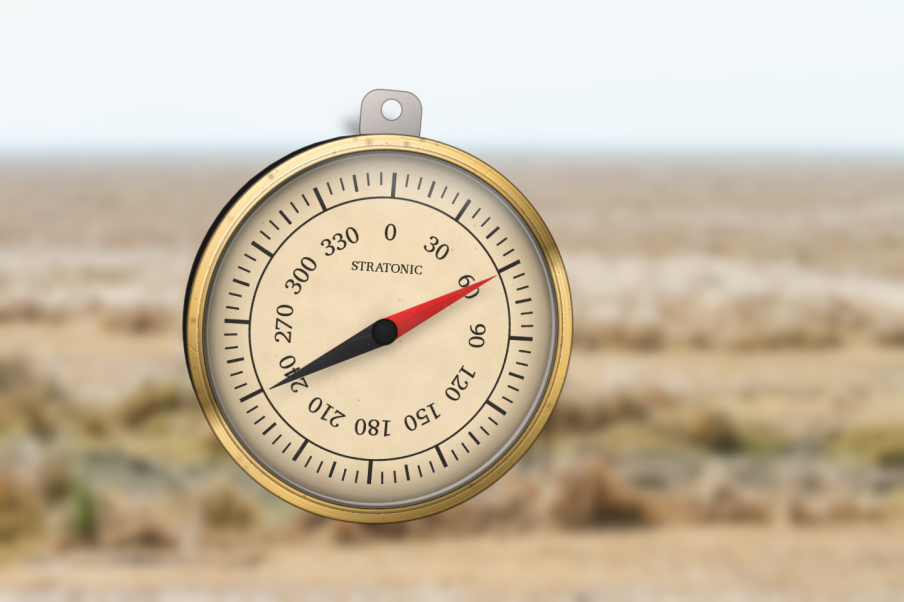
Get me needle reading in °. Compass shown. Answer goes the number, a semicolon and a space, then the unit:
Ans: 60; °
